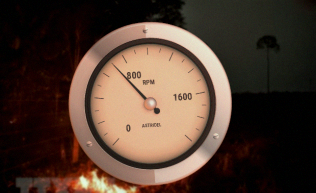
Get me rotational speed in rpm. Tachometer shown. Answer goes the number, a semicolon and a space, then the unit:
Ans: 700; rpm
